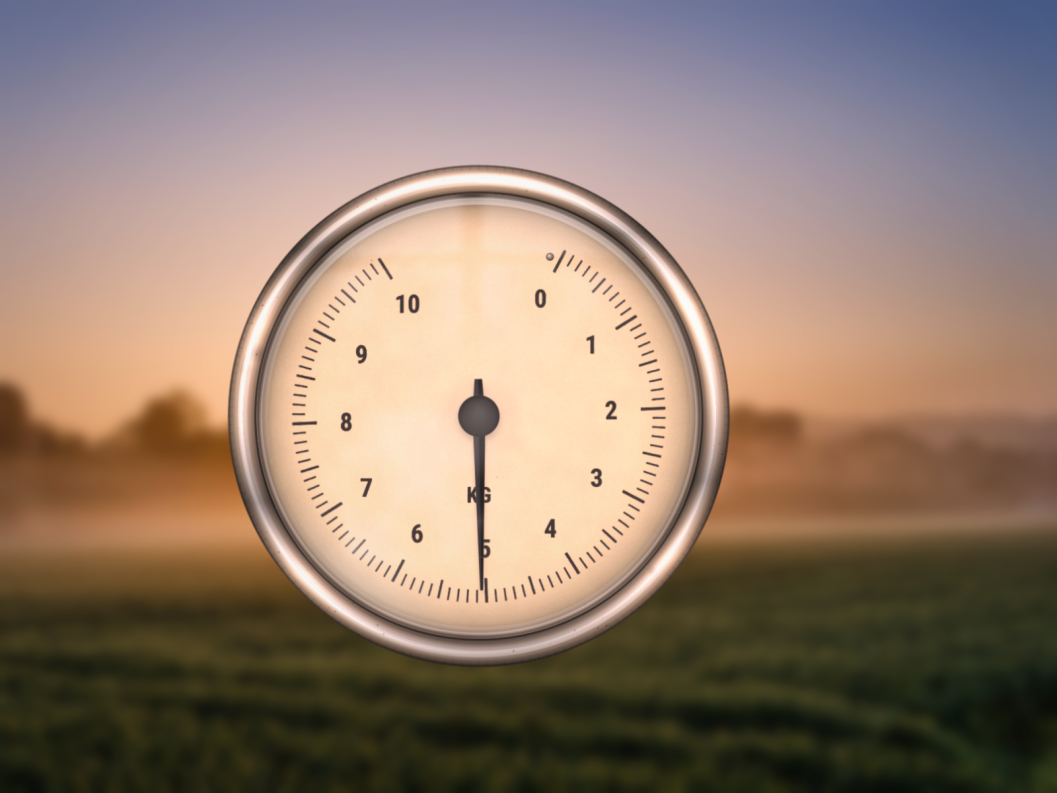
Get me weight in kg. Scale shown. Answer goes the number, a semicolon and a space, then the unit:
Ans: 5.05; kg
